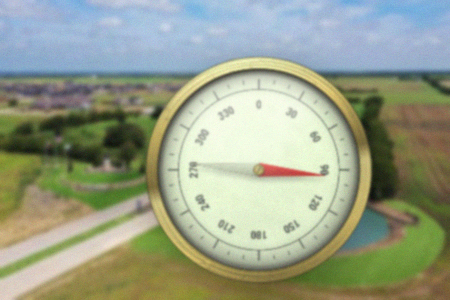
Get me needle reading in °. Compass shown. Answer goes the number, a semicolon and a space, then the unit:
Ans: 95; °
